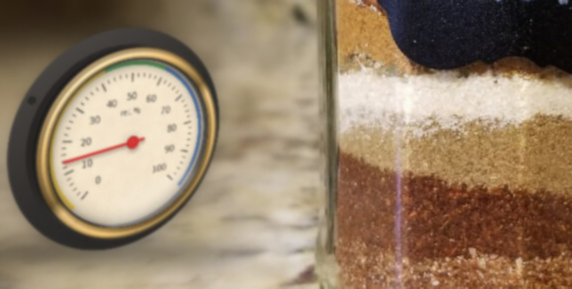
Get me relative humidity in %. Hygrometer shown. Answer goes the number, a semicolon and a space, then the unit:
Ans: 14; %
